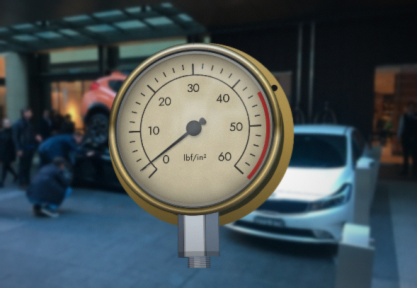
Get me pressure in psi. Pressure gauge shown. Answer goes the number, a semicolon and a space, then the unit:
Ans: 2; psi
